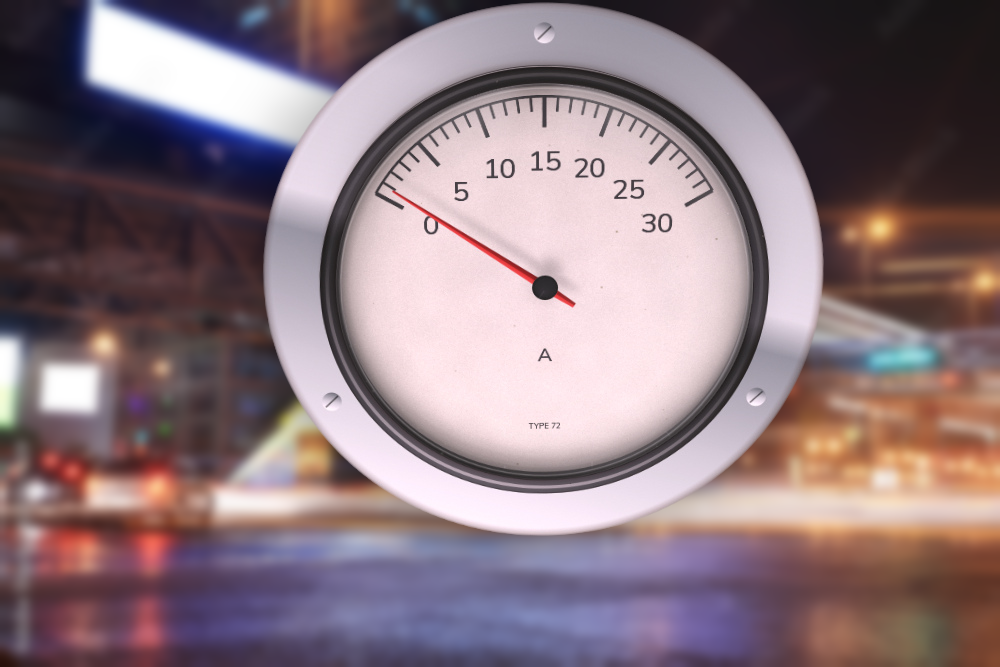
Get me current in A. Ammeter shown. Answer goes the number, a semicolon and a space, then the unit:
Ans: 1; A
